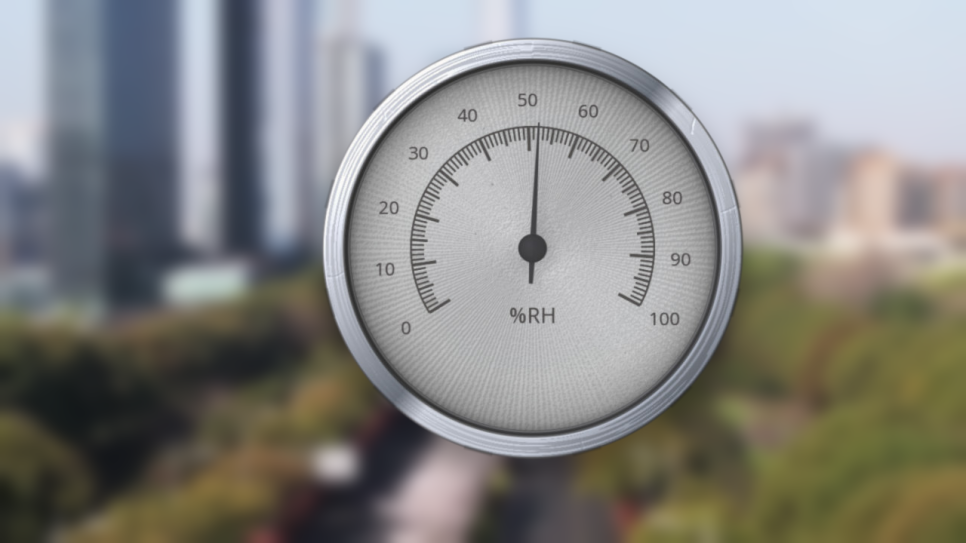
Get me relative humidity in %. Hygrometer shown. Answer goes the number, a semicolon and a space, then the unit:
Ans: 52; %
